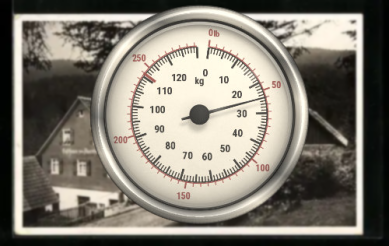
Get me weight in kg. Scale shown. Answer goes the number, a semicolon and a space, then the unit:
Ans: 25; kg
